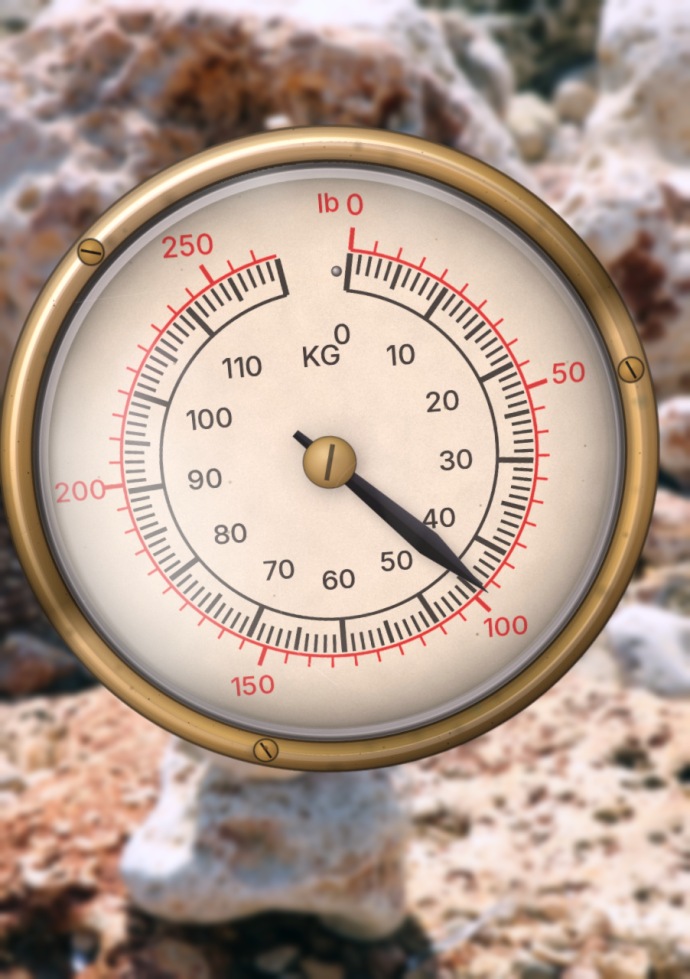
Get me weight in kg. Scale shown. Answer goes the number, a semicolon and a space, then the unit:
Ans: 44; kg
